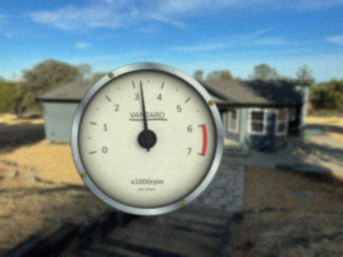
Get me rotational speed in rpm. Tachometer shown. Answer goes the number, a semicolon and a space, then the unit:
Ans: 3250; rpm
